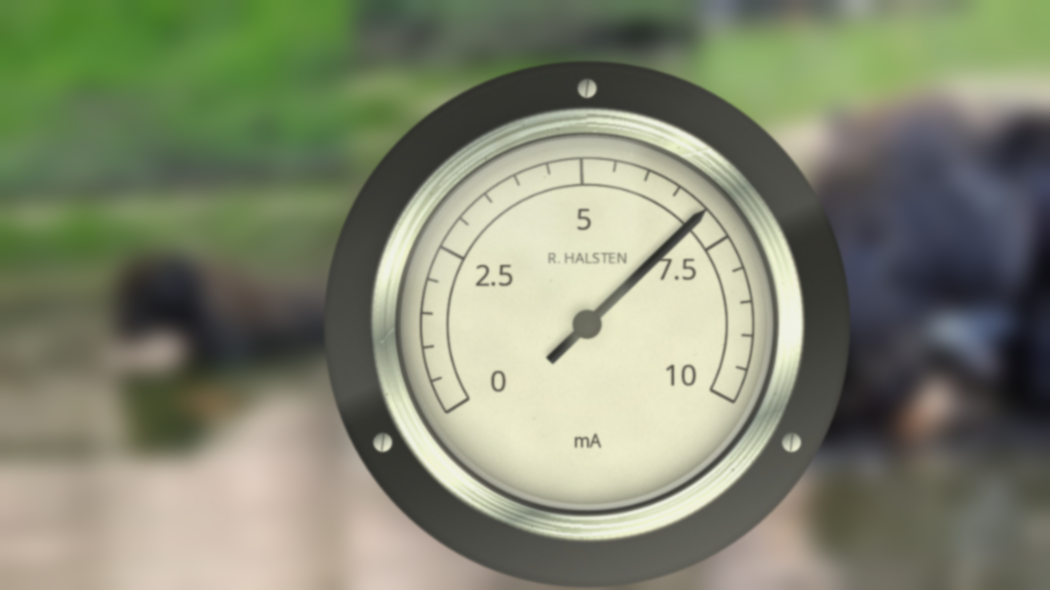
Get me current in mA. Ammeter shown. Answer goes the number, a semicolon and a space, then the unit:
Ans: 7; mA
